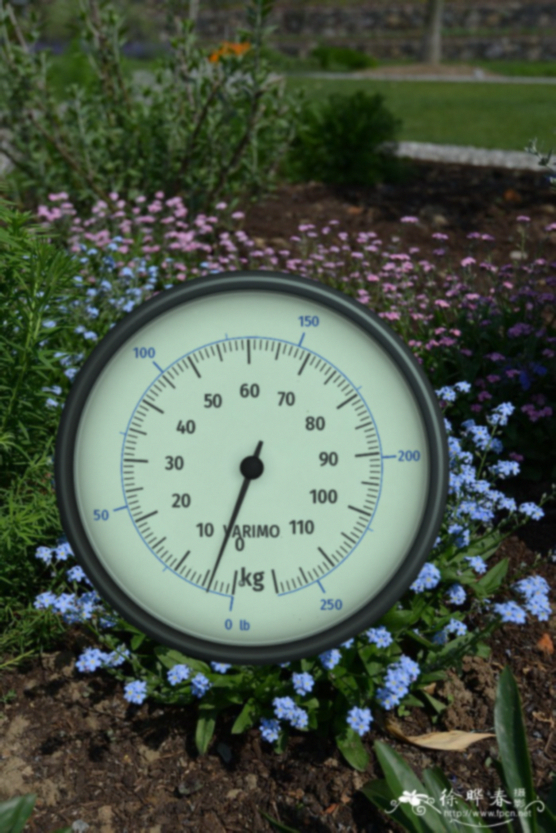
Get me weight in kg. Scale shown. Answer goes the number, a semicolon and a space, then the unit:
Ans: 4; kg
